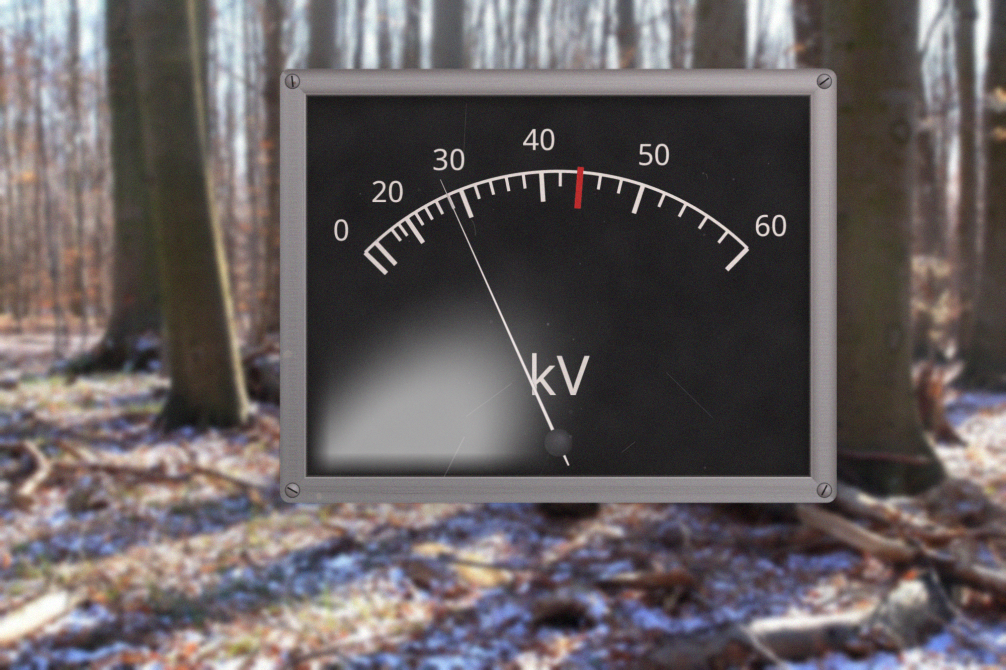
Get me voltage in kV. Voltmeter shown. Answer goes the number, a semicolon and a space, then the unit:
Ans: 28; kV
